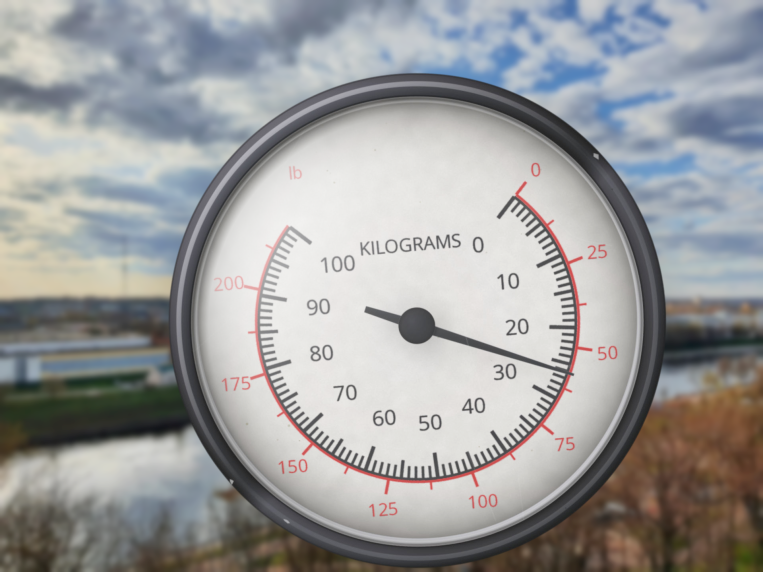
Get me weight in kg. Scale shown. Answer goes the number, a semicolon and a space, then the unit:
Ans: 26; kg
